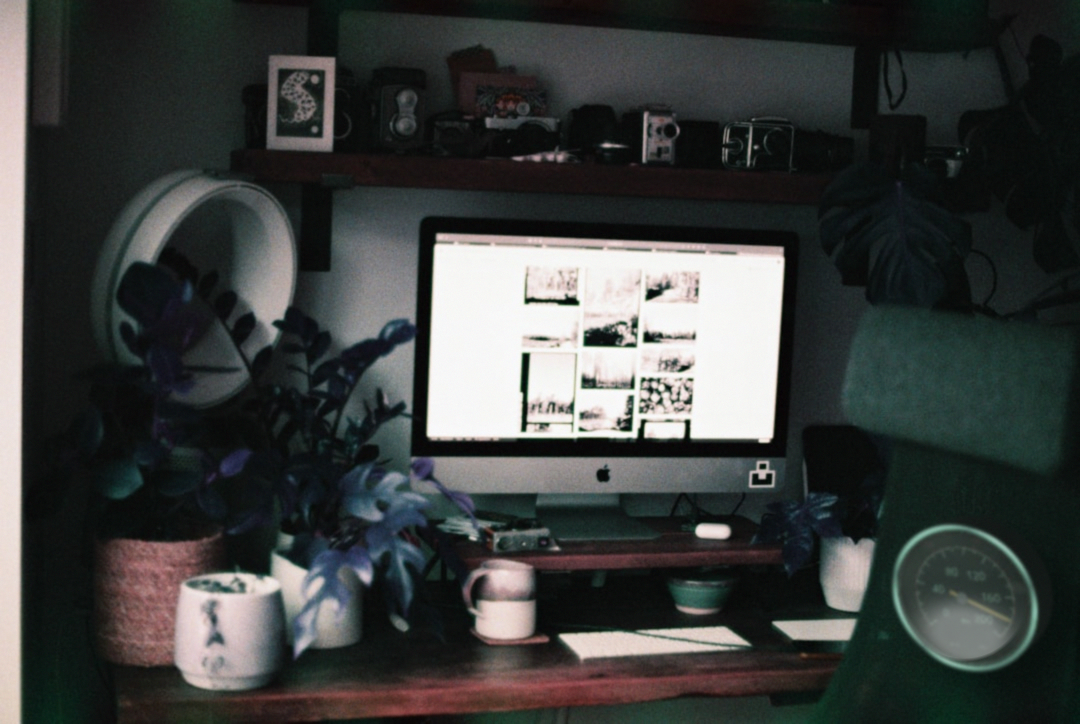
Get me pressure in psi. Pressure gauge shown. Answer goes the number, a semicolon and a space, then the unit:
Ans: 180; psi
